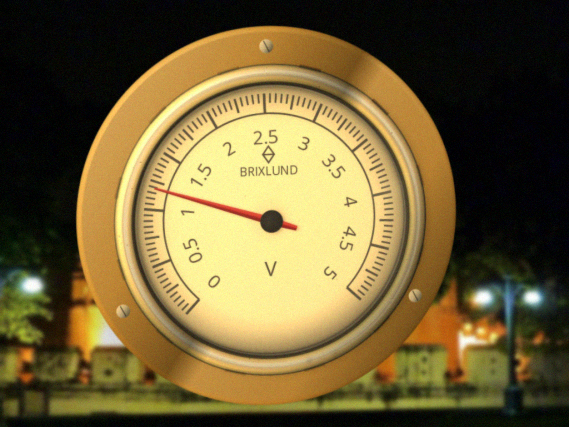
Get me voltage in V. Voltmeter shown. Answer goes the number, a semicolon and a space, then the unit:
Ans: 1.2; V
